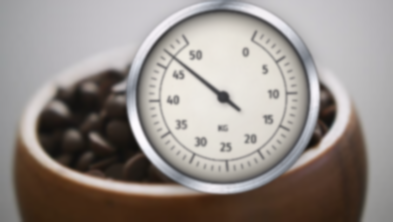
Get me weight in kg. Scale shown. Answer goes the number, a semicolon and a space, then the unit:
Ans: 47; kg
